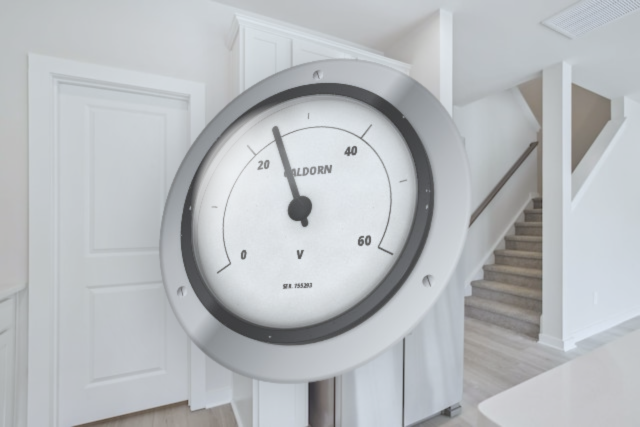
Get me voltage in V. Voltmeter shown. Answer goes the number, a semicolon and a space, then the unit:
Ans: 25; V
